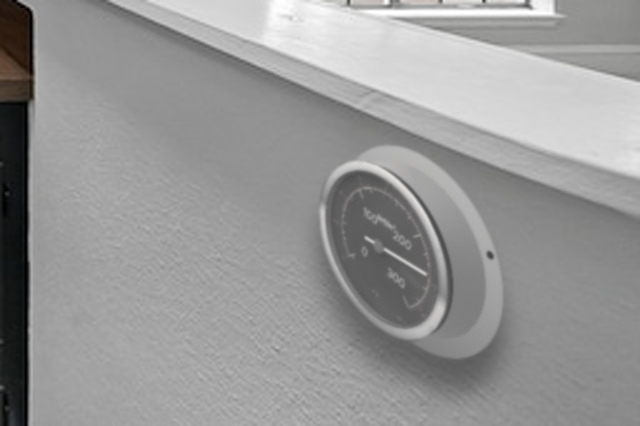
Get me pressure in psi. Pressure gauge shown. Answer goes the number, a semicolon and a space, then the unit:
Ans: 240; psi
